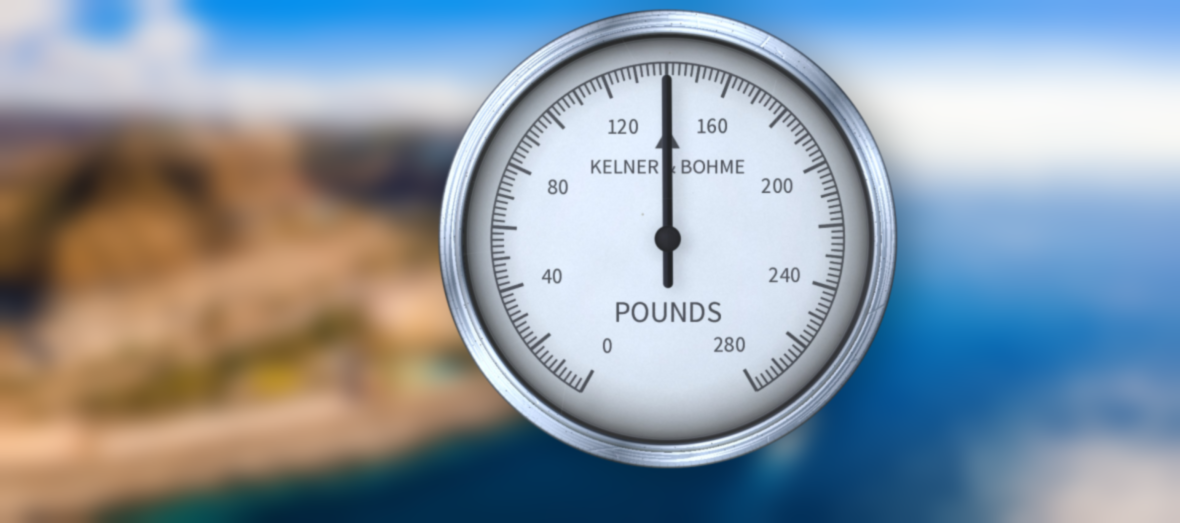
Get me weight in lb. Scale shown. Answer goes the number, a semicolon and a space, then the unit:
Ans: 140; lb
